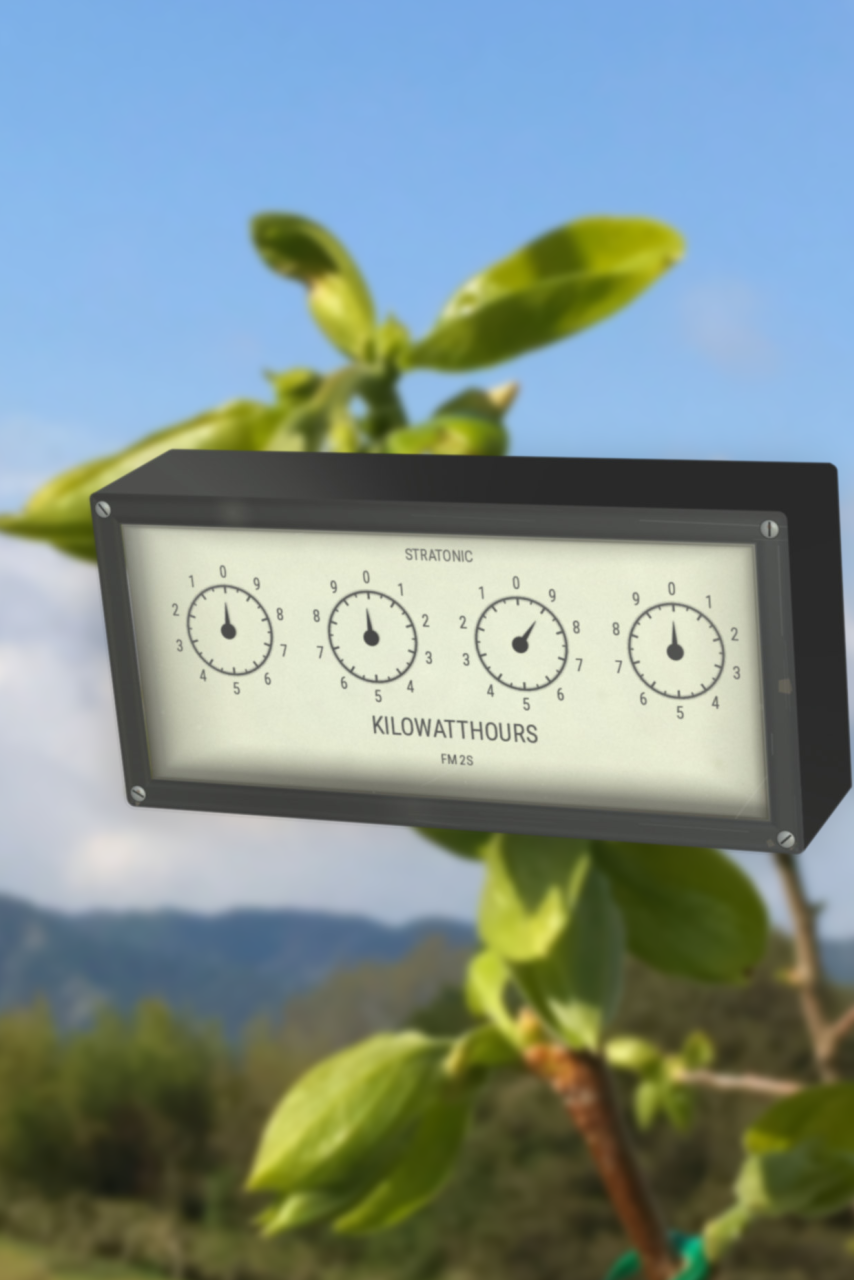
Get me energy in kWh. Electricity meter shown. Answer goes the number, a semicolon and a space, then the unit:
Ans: 9990; kWh
